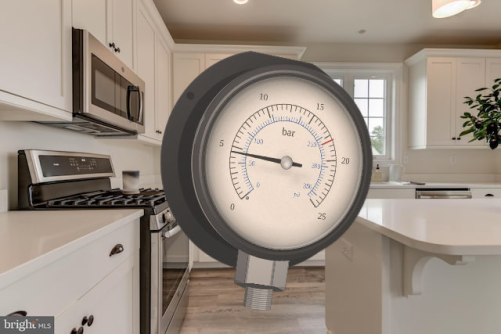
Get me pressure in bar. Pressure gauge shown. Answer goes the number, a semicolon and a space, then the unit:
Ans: 4.5; bar
